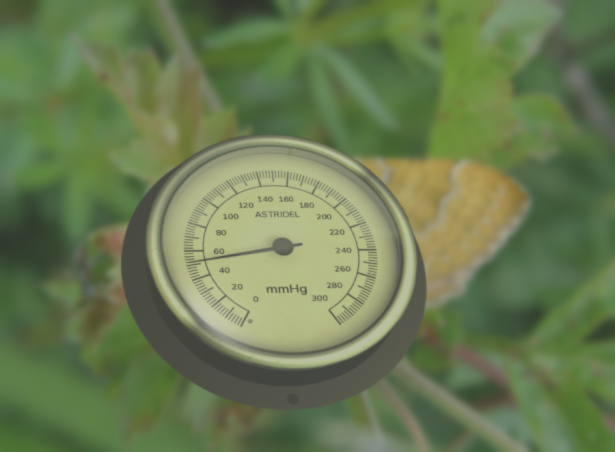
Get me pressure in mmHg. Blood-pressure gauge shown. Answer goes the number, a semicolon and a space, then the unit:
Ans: 50; mmHg
